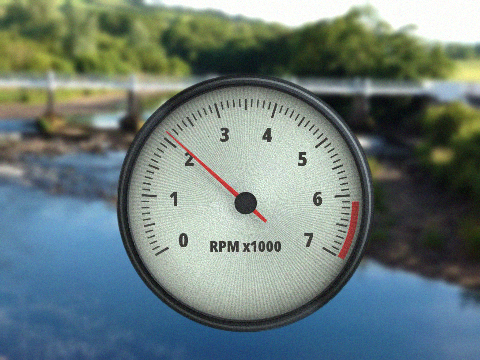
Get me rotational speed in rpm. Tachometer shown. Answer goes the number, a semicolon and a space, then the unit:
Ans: 2100; rpm
